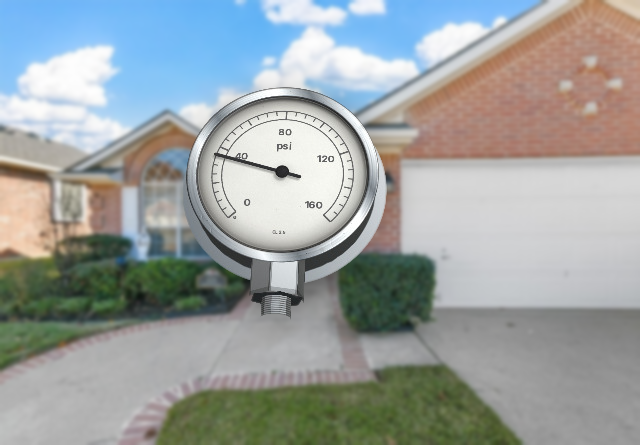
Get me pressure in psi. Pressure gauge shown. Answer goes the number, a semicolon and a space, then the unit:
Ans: 35; psi
